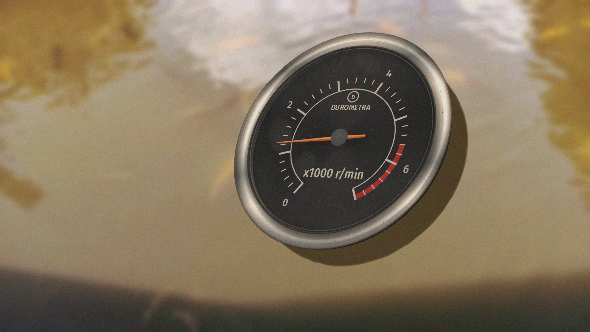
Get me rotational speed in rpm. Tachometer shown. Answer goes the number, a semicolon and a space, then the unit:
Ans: 1200; rpm
